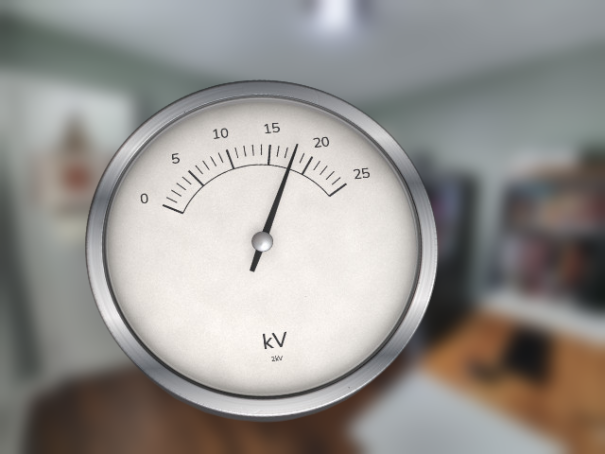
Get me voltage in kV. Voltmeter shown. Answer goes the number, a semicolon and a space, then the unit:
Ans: 18; kV
